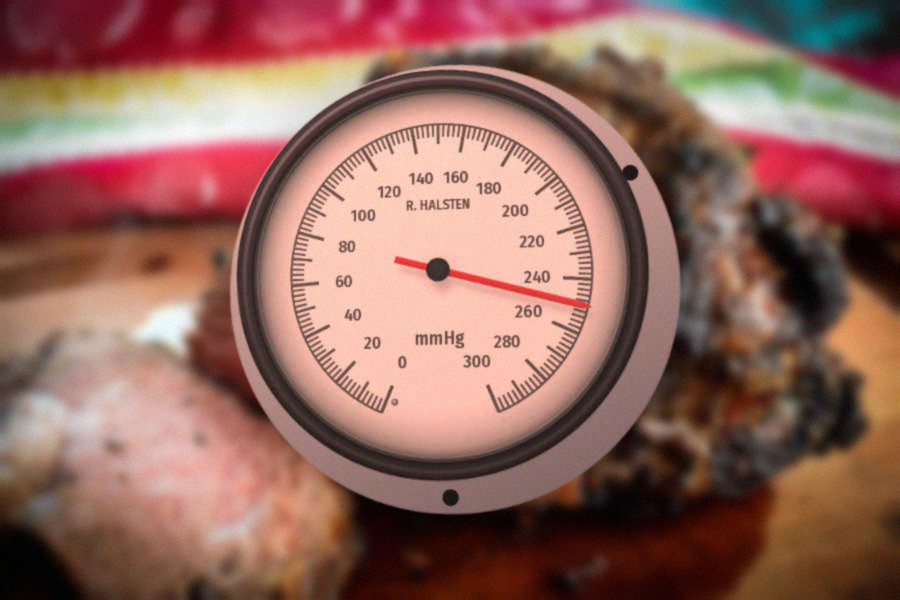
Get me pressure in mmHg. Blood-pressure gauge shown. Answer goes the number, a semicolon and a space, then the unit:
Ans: 250; mmHg
